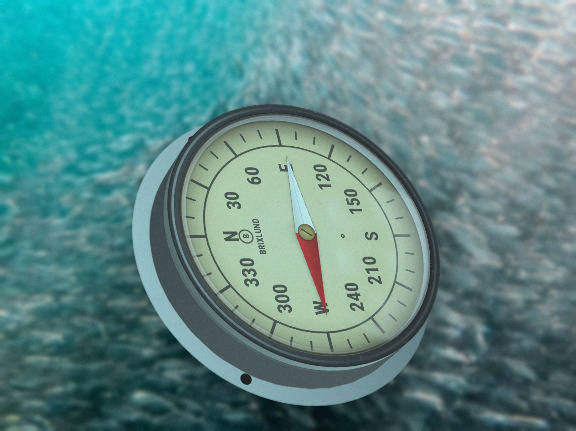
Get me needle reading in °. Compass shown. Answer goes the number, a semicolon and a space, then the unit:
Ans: 270; °
